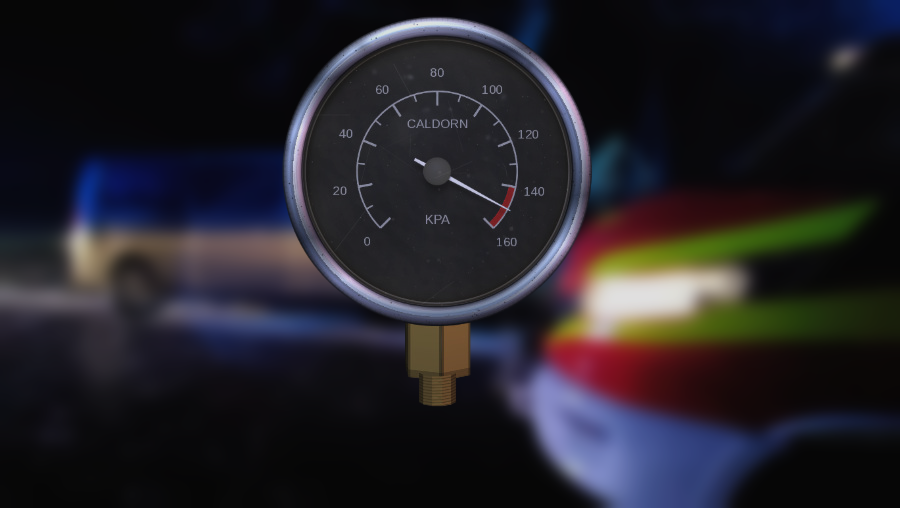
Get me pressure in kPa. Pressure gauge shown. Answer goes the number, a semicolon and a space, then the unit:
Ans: 150; kPa
